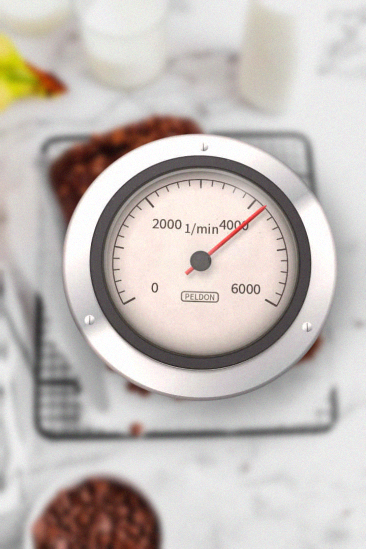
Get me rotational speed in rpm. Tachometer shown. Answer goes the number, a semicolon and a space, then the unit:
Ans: 4200; rpm
